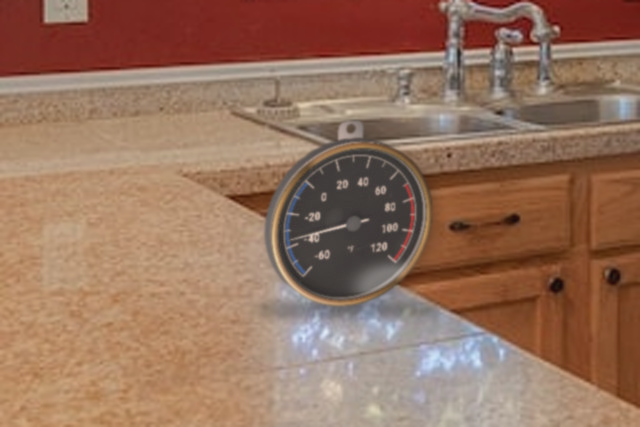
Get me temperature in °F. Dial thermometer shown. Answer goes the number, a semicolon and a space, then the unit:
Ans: -35; °F
